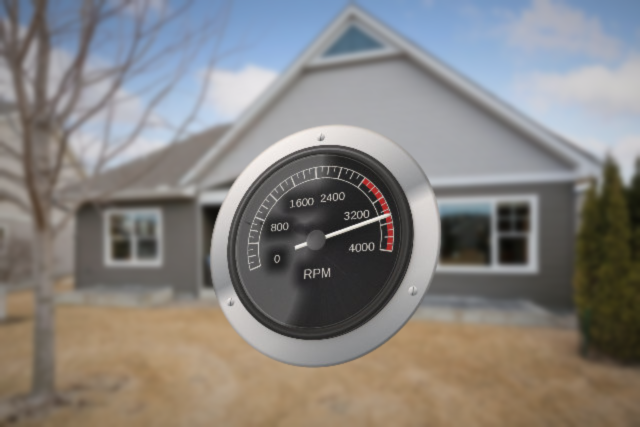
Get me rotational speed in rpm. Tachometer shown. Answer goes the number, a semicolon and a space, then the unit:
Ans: 3500; rpm
